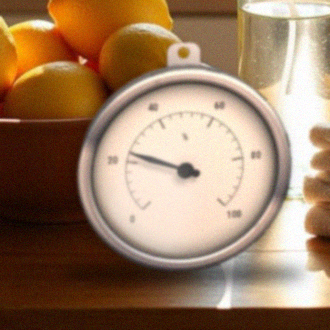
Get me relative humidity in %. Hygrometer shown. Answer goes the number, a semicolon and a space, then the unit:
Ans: 24; %
